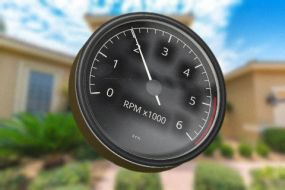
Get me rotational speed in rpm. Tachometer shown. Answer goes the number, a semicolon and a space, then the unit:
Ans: 2000; rpm
